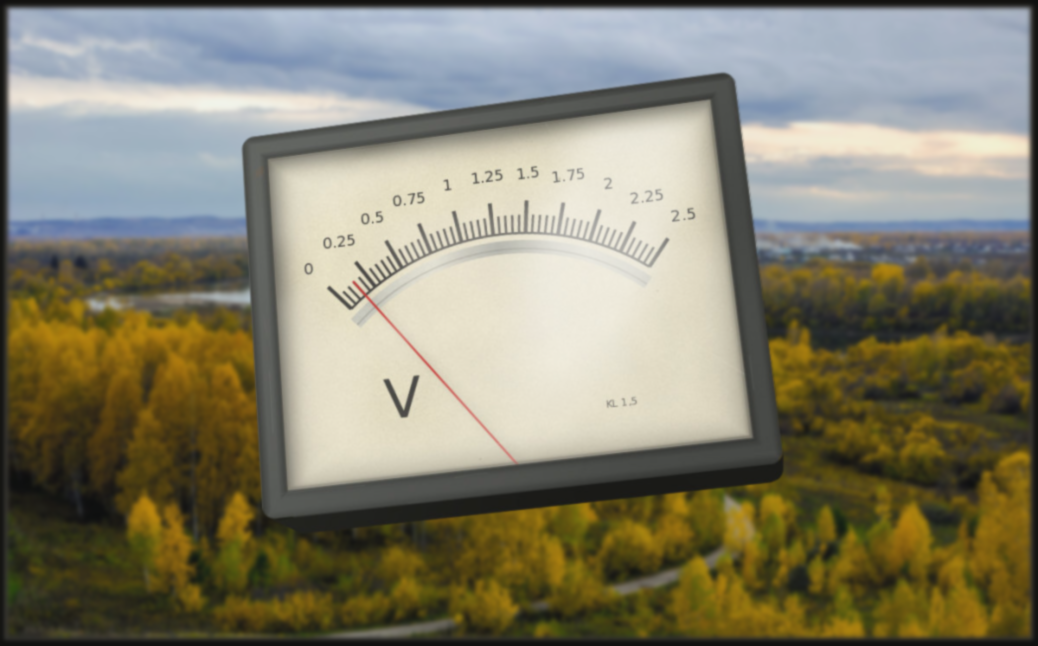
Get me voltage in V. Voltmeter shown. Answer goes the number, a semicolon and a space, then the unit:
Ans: 0.15; V
